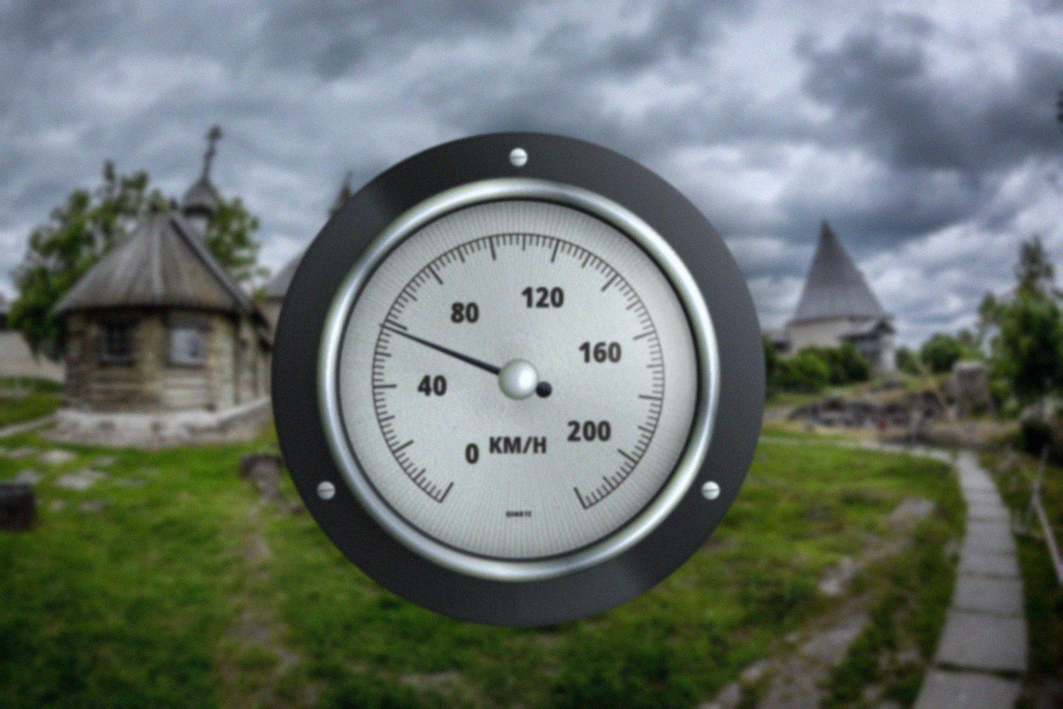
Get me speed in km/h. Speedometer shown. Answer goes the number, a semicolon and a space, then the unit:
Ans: 58; km/h
